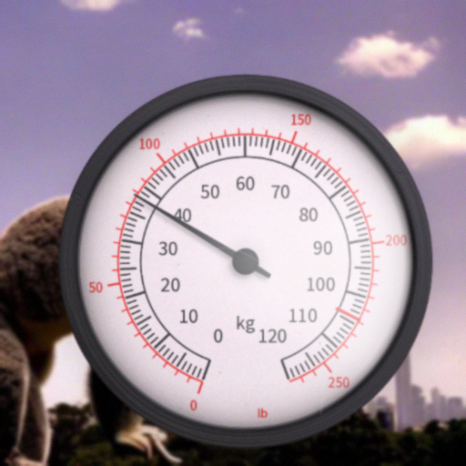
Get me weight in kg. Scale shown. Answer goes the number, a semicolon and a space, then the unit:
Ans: 38; kg
